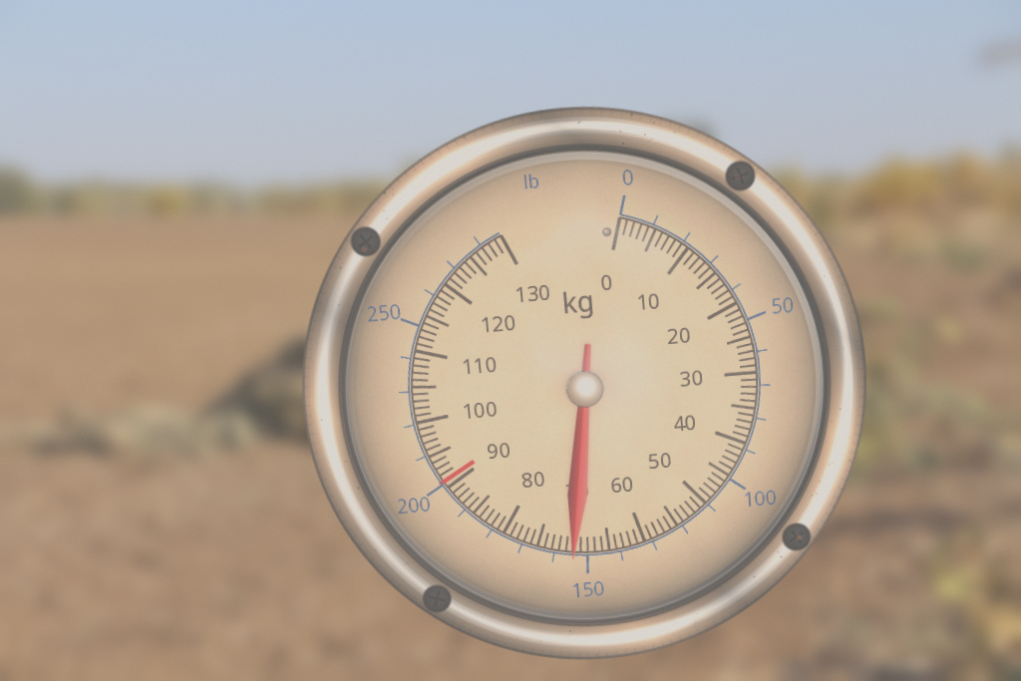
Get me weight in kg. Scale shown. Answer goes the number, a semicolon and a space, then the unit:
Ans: 70; kg
